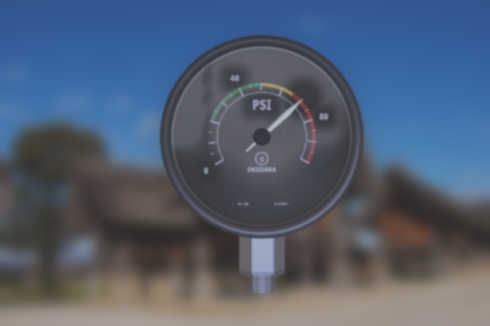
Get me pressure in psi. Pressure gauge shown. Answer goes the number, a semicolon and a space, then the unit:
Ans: 70; psi
